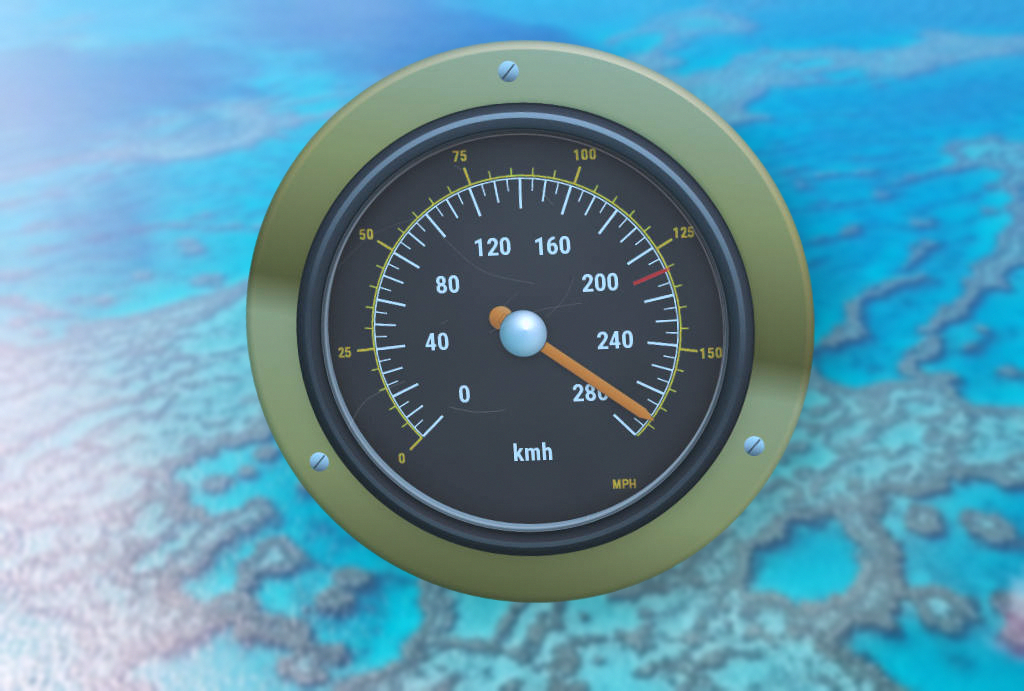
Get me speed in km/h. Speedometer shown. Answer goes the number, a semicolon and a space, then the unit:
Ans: 270; km/h
